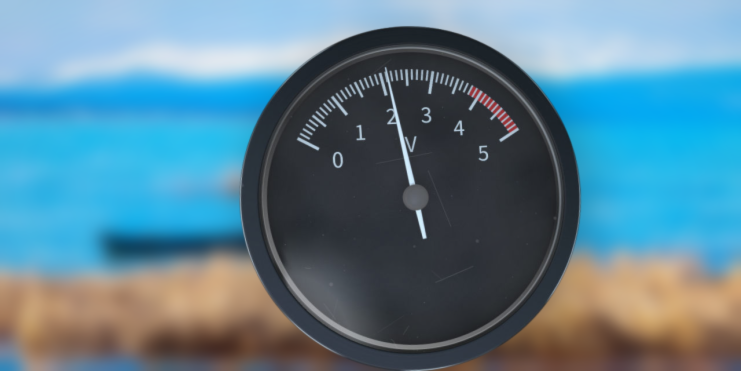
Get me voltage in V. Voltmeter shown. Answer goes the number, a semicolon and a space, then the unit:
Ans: 2.1; V
